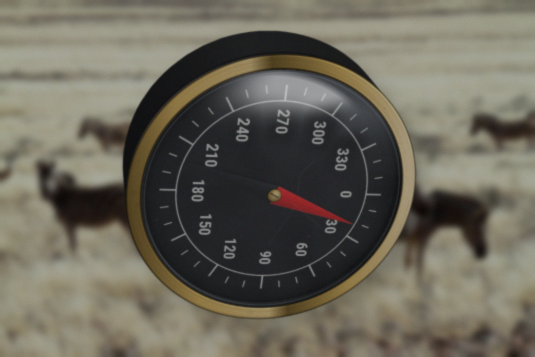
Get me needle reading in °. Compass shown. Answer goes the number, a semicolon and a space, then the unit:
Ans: 20; °
